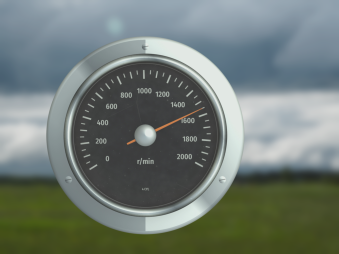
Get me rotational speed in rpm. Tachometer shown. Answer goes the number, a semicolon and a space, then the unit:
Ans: 1550; rpm
